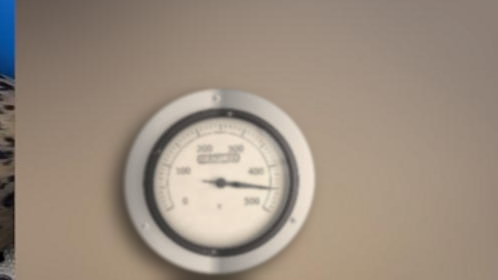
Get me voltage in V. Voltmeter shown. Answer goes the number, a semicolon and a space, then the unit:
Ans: 450; V
